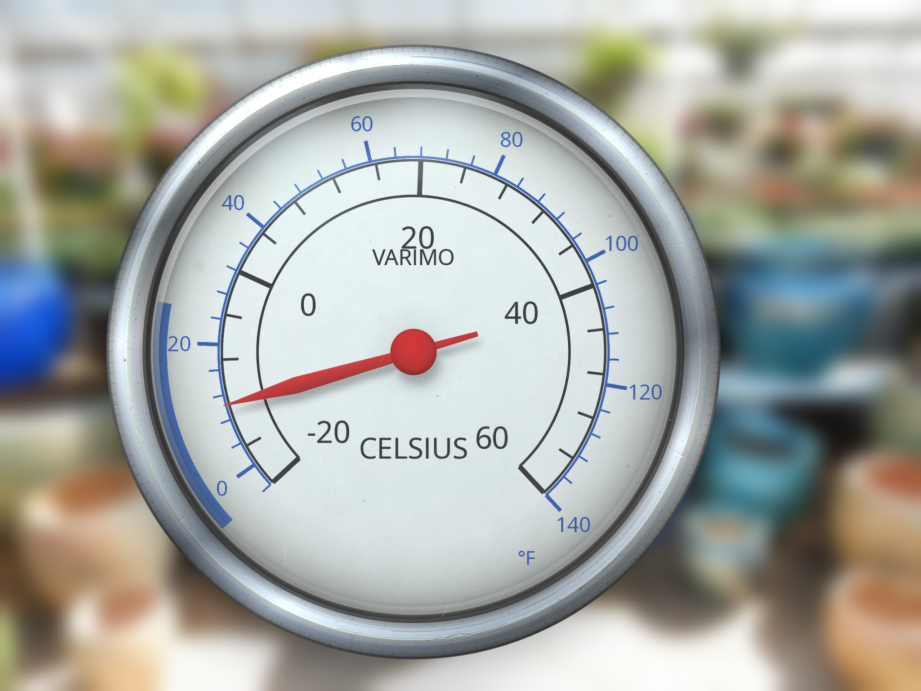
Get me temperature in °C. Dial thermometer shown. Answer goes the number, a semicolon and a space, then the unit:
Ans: -12; °C
